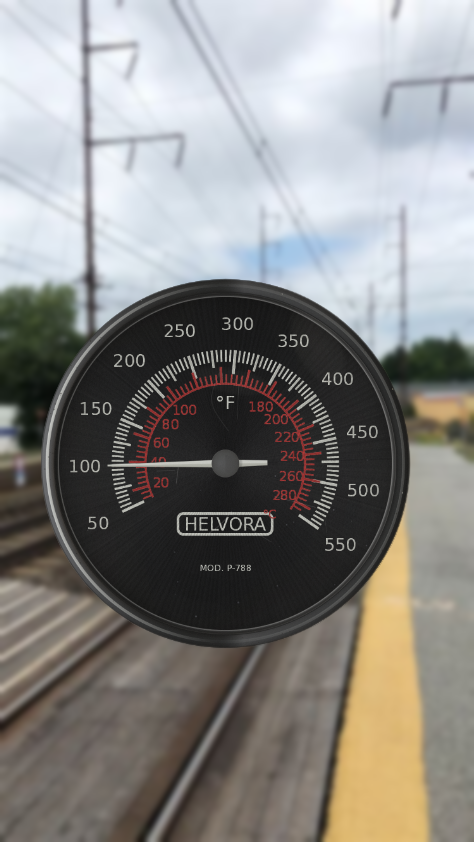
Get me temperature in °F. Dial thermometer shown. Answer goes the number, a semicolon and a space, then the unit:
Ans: 100; °F
